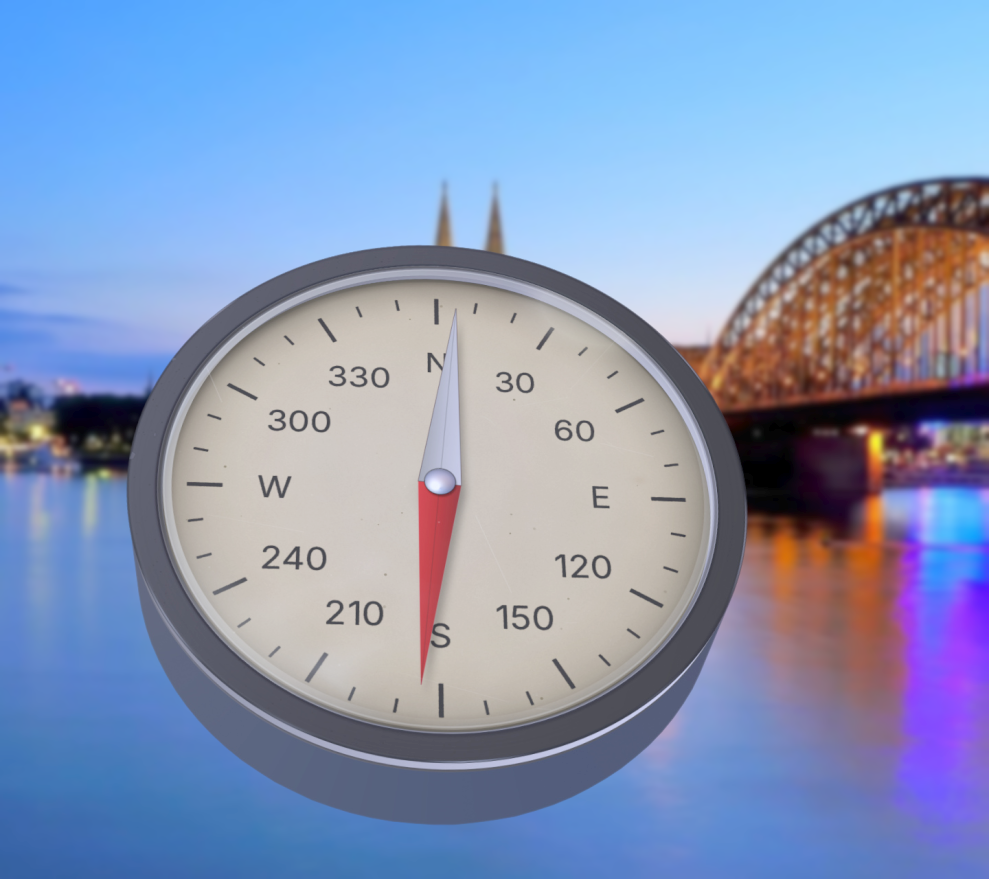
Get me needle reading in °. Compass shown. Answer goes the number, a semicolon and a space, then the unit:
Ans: 185; °
